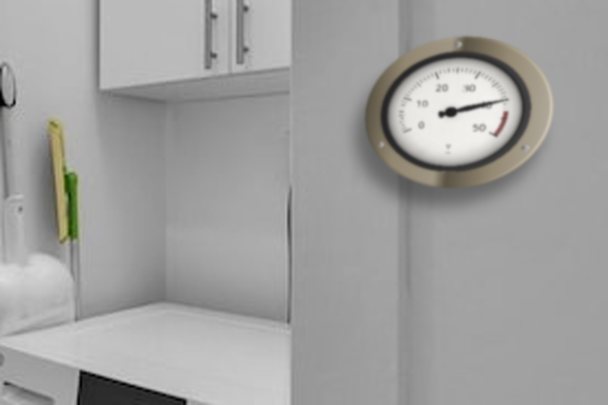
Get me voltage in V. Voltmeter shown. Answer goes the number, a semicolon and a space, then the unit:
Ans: 40; V
